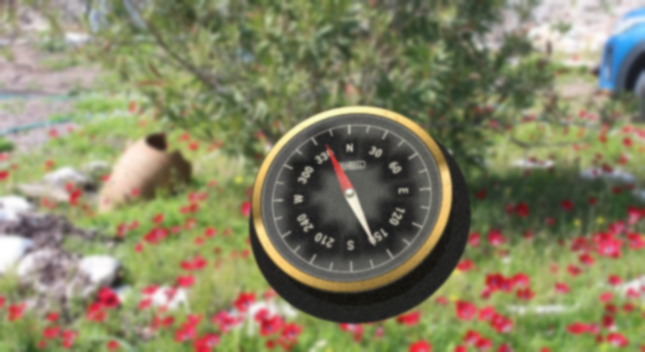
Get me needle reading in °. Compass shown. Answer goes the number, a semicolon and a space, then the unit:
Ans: 337.5; °
